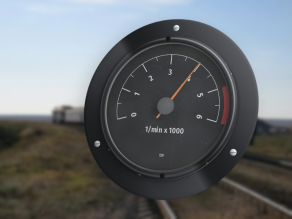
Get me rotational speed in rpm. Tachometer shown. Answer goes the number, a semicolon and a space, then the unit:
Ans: 4000; rpm
